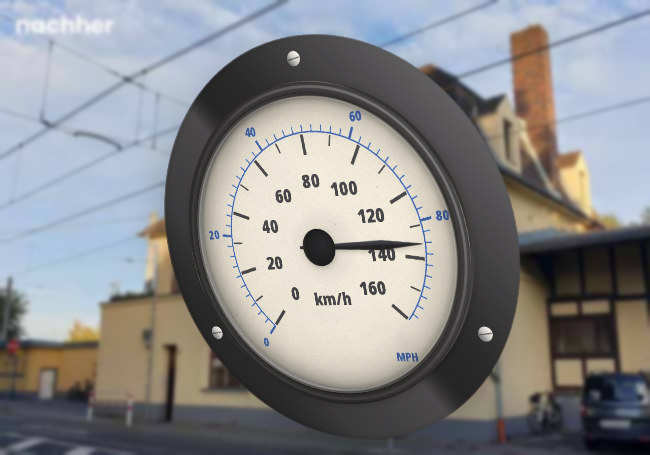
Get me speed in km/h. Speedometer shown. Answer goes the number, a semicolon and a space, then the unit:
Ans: 135; km/h
